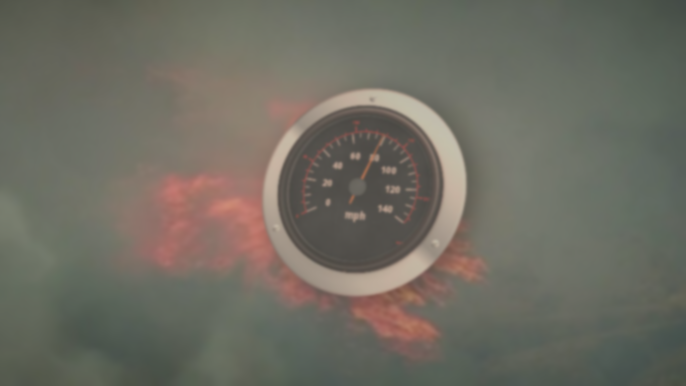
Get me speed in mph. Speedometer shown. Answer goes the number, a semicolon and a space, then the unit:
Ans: 80; mph
